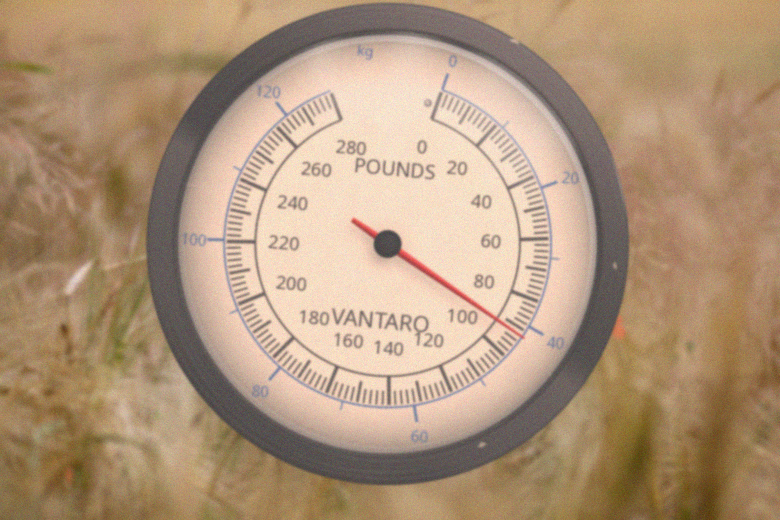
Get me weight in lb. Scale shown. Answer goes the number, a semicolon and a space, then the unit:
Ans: 92; lb
